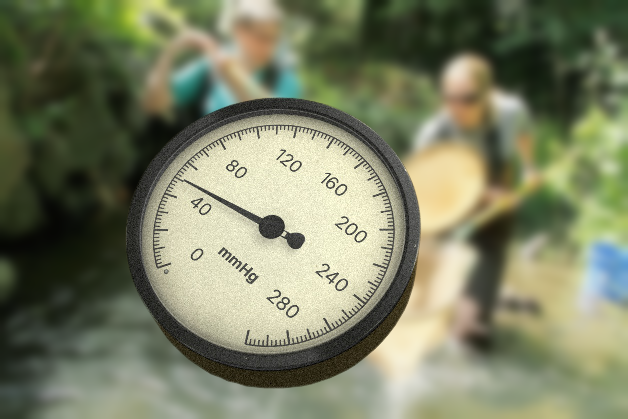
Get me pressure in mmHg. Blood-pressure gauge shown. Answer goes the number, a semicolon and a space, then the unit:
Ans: 50; mmHg
